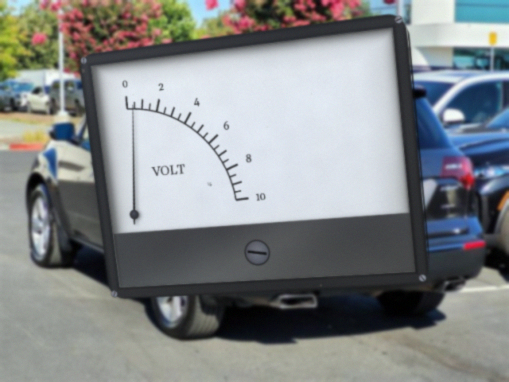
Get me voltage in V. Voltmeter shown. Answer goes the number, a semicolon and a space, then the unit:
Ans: 0.5; V
